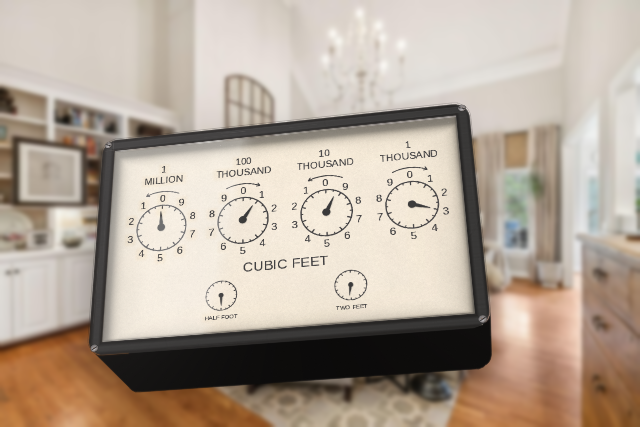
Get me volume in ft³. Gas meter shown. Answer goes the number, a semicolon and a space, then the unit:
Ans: 9300; ft³
